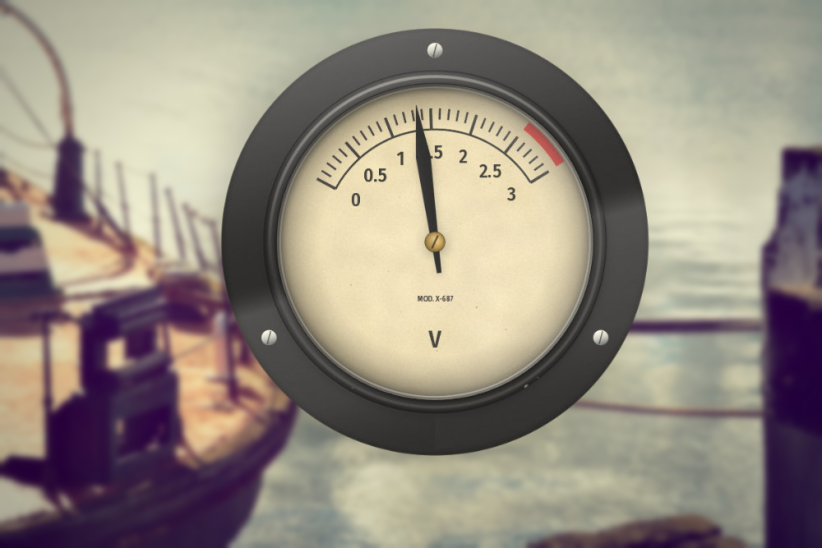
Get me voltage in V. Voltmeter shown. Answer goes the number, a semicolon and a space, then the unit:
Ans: 1.35; V
